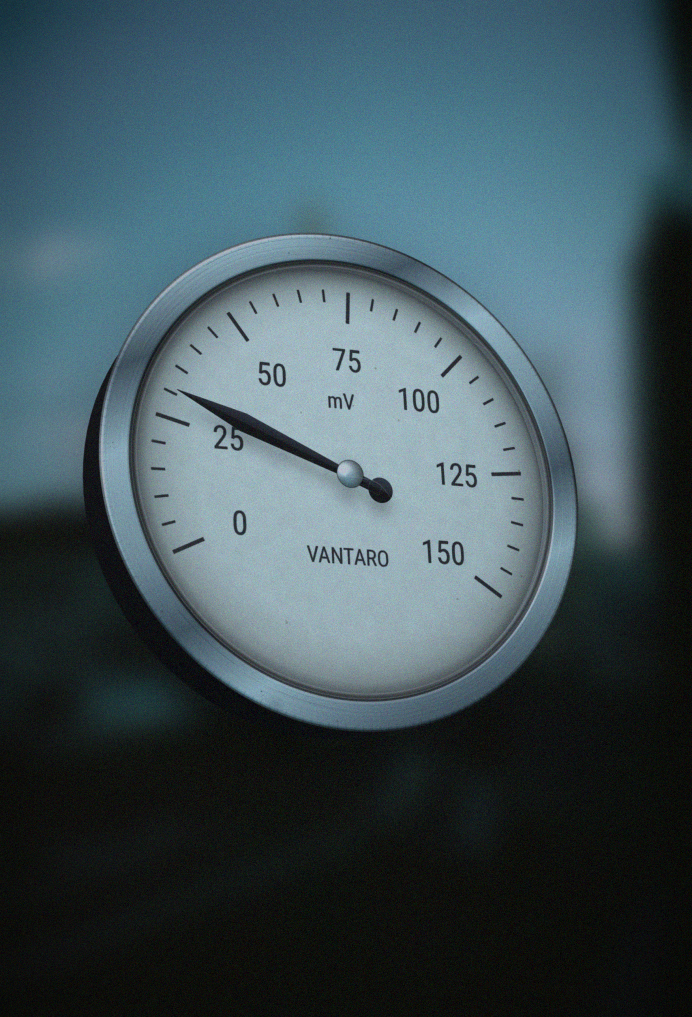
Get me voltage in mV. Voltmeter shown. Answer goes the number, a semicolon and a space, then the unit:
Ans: 30; mV
